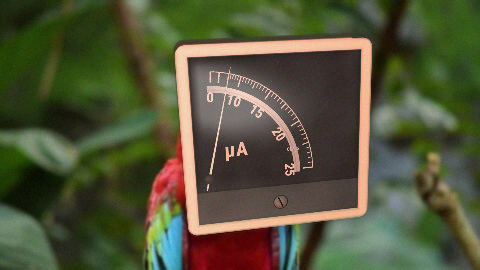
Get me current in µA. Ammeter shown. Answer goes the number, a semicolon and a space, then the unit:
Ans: 7.5; µA
